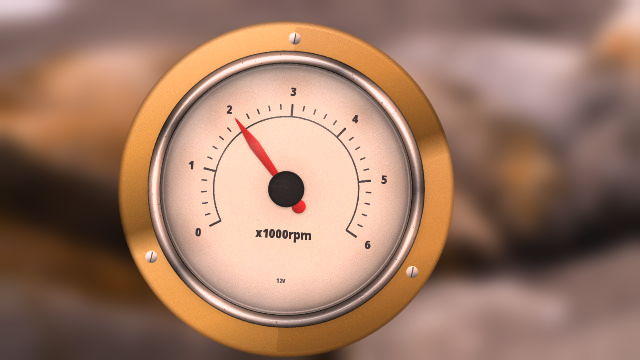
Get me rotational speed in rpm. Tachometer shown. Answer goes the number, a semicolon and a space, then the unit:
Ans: 2000; rpm
